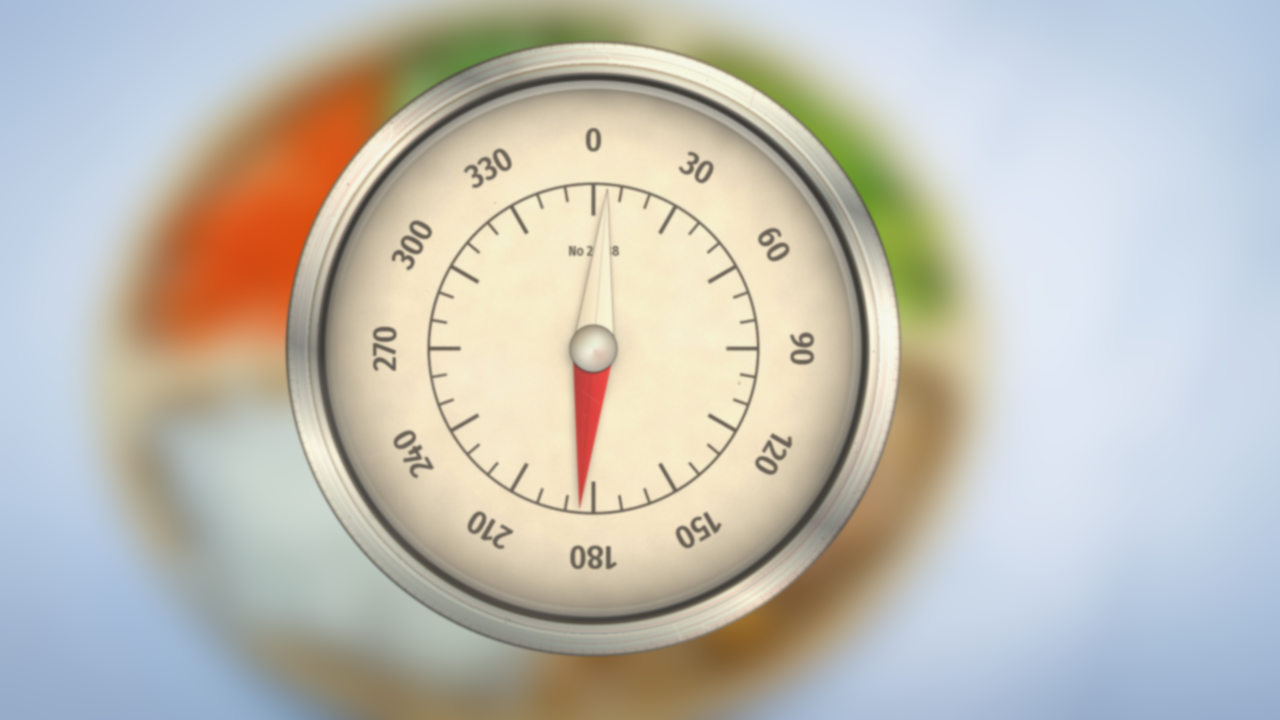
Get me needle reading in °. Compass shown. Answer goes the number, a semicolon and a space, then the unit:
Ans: 185; °
